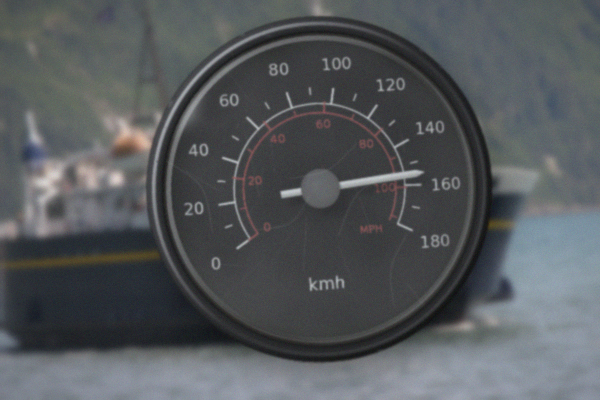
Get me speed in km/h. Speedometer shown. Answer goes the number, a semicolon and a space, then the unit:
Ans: 155; km/h
